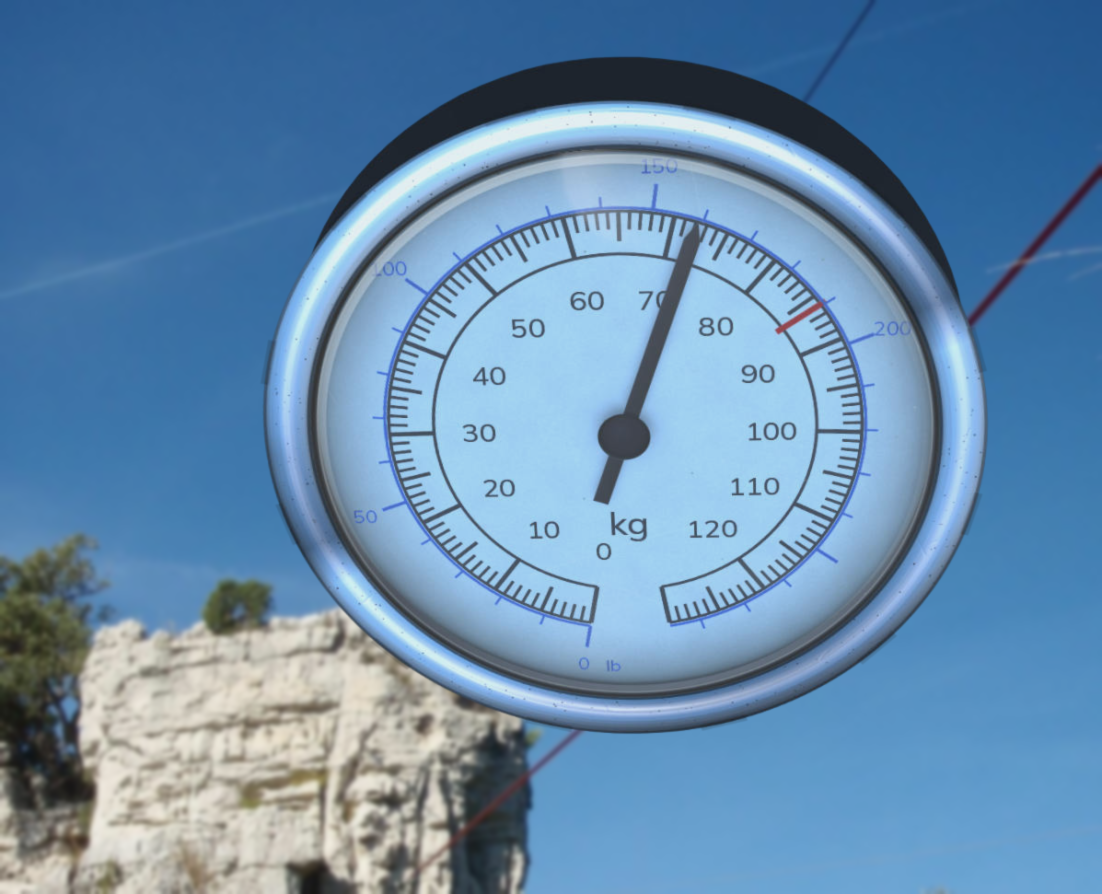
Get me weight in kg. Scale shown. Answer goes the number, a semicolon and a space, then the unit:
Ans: 72; kg
